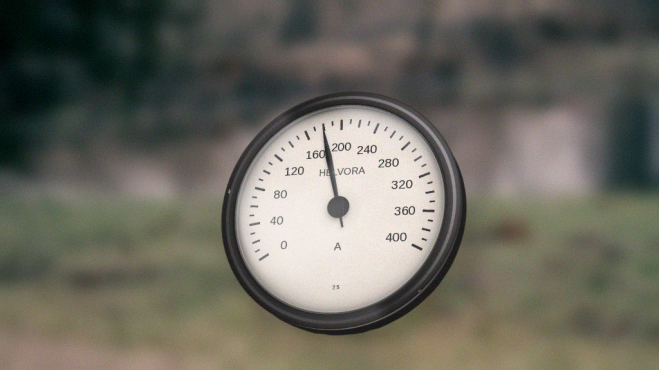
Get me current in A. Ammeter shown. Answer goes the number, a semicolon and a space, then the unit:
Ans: 180; A
